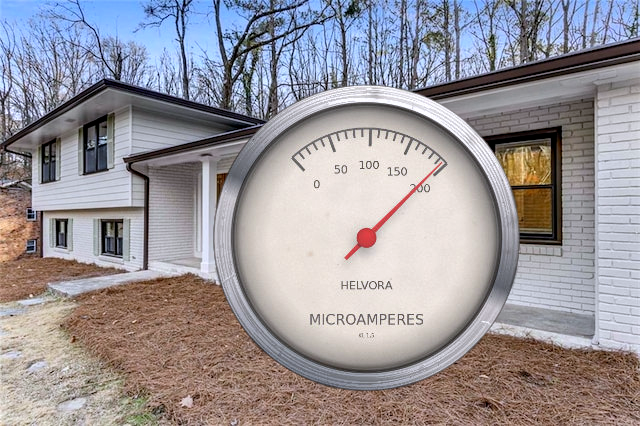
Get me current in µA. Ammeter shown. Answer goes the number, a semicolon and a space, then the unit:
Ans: 195; µA
